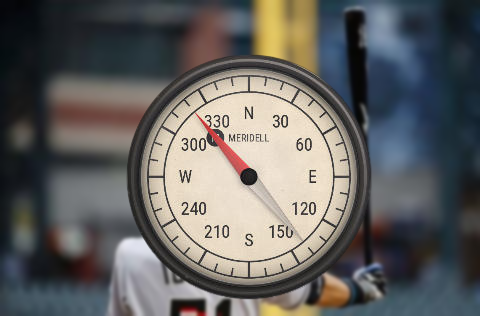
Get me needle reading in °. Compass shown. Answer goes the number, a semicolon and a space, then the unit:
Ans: 320; °
